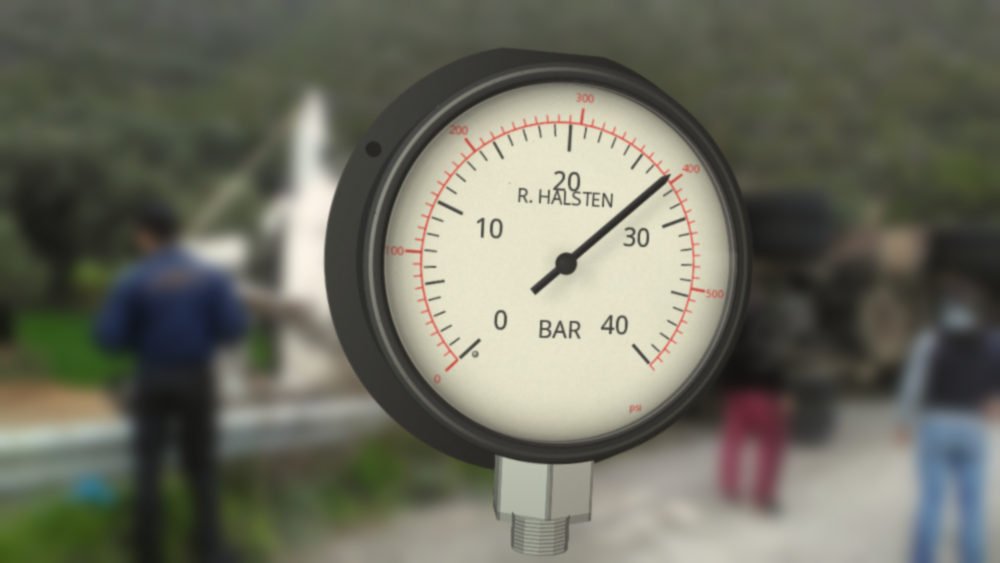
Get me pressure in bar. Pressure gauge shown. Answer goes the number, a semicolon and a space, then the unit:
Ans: 27; bar
